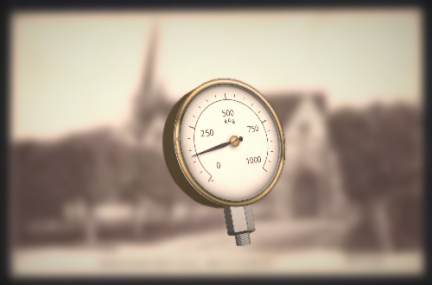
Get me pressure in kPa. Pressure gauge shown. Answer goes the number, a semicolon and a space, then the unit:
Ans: 125; kPa
